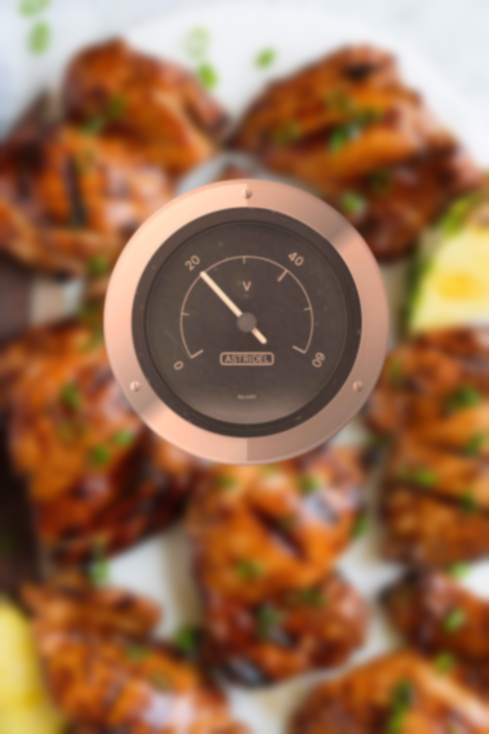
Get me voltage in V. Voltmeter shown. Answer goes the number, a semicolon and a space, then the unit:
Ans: 20; V
